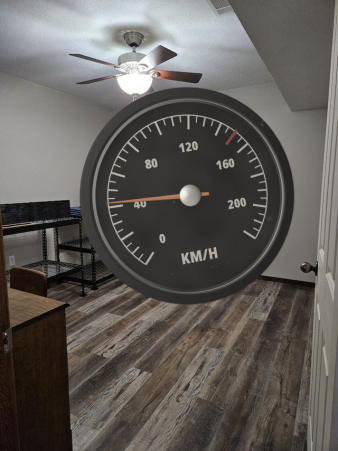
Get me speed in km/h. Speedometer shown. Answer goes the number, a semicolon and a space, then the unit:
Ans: 42.5; km/h
